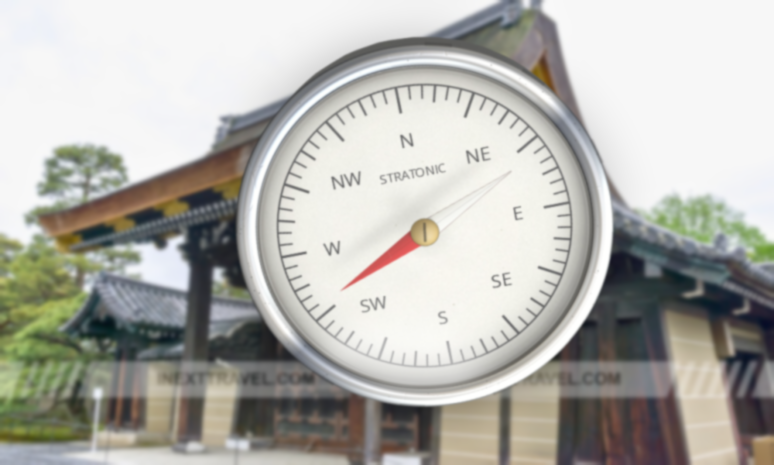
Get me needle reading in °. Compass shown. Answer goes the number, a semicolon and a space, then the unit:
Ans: 245; °
